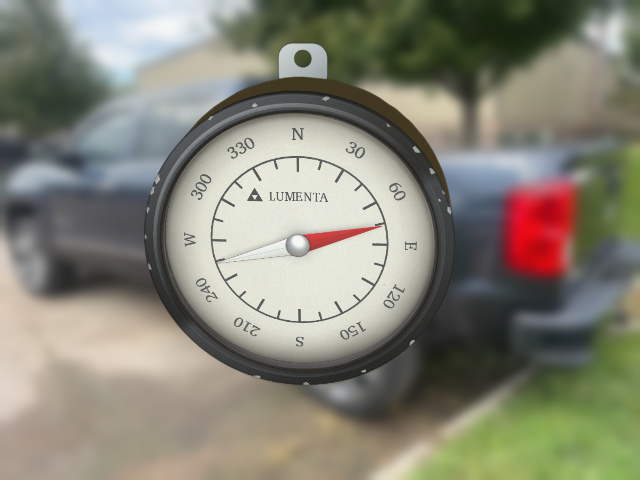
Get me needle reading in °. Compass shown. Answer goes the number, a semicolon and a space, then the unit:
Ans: 75; °
